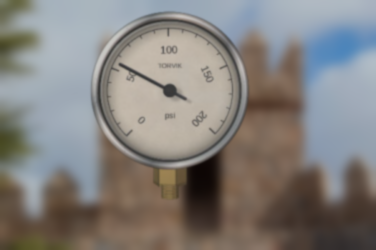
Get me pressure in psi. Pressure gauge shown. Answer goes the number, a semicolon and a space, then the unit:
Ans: 55; psi
